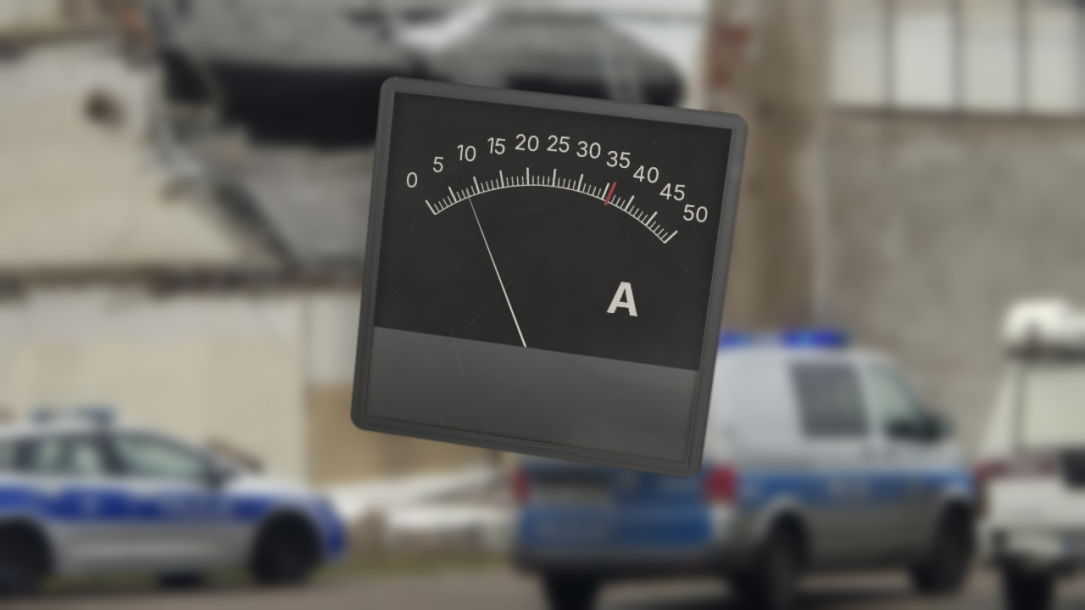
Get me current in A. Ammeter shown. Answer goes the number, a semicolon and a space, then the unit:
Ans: 8; A
